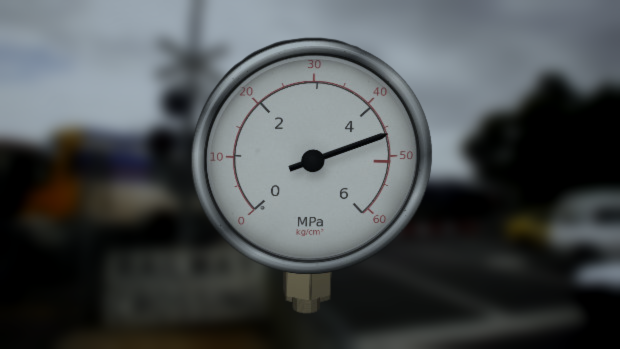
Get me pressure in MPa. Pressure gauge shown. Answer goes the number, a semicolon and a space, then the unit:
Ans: 4.5; MPa
